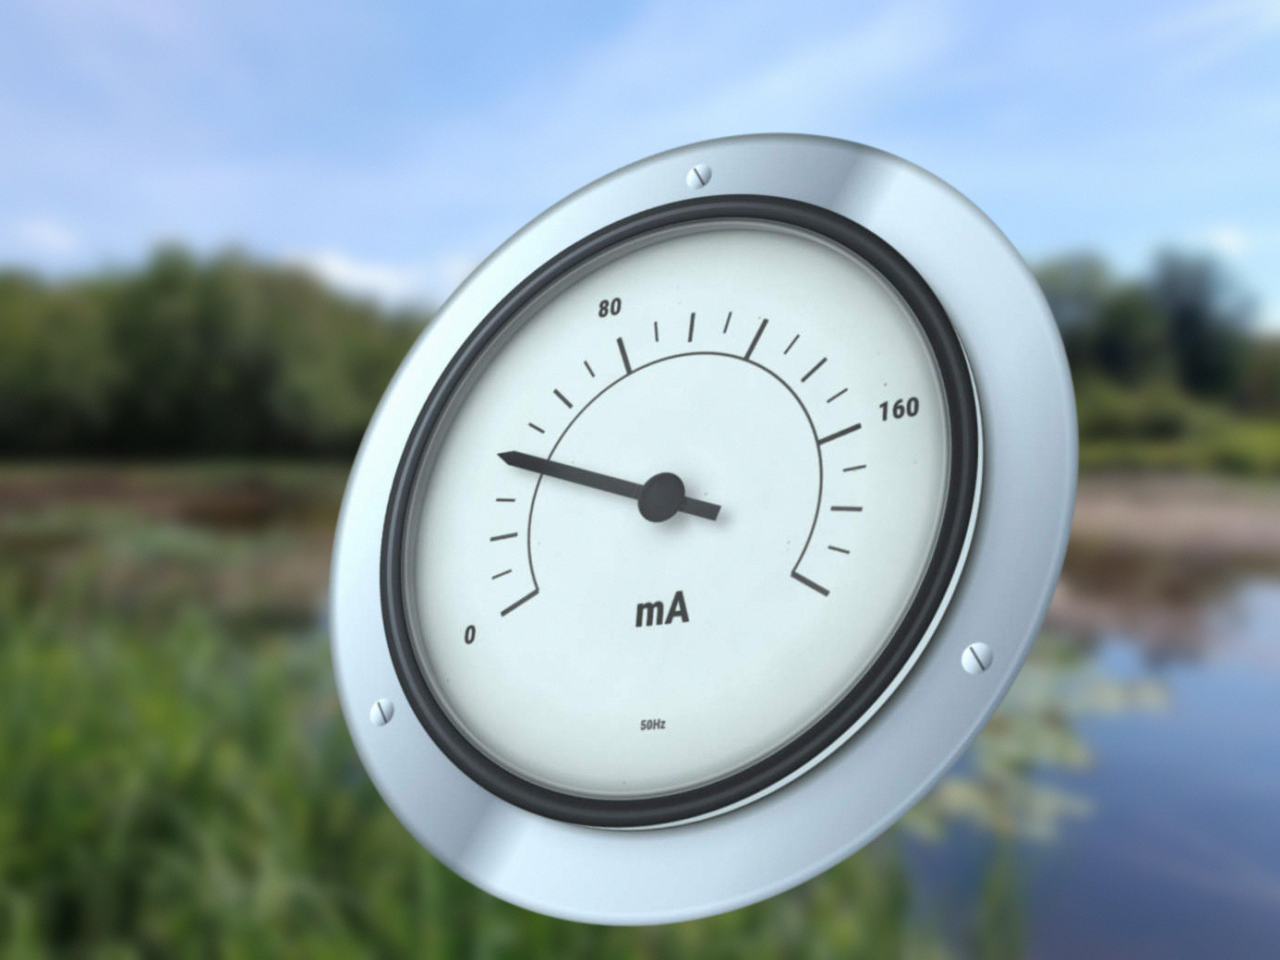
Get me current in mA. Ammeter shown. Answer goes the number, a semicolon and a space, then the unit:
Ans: 40; mA
